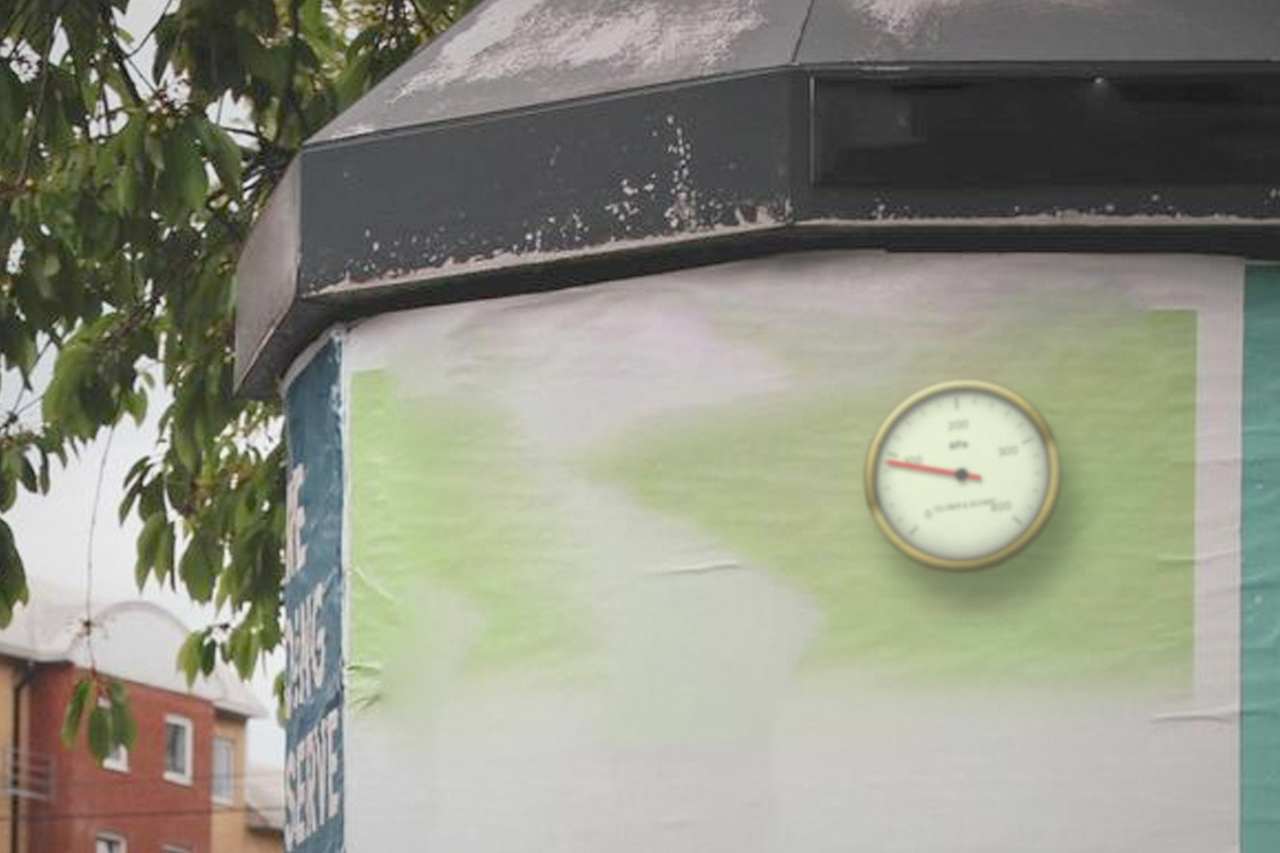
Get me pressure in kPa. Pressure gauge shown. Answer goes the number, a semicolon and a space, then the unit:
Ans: 90; kPa
